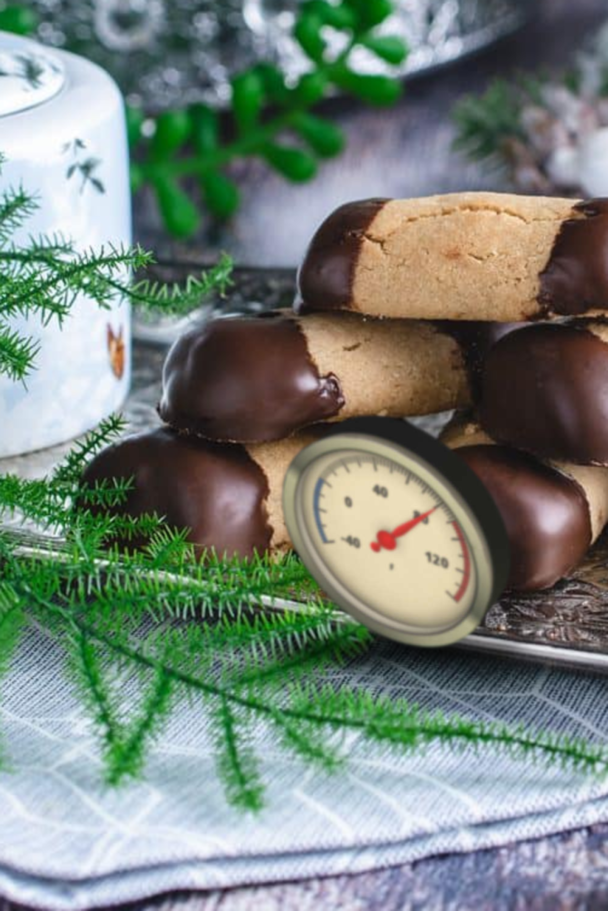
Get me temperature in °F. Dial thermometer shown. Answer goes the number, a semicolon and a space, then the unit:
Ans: 80; °F
